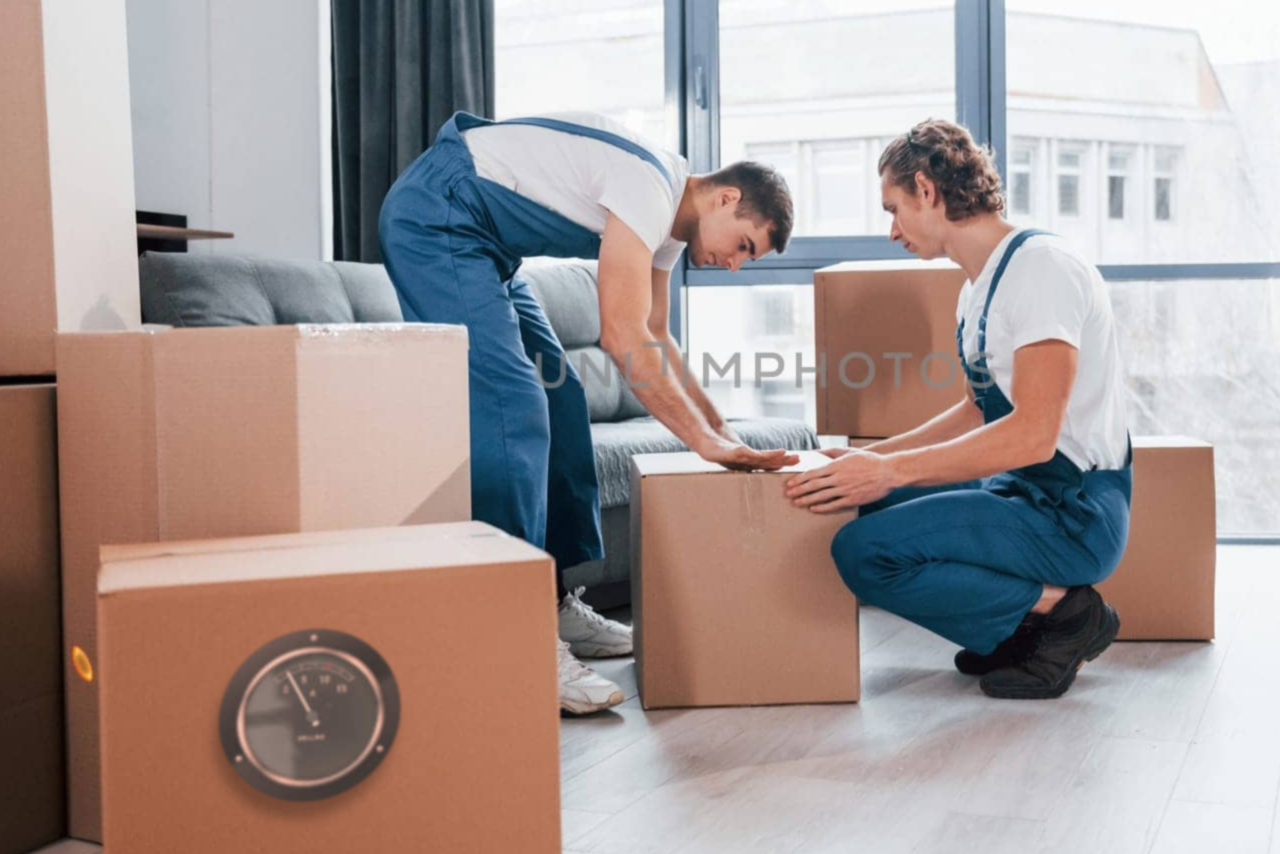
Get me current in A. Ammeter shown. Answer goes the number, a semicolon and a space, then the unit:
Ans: 2.5; A
